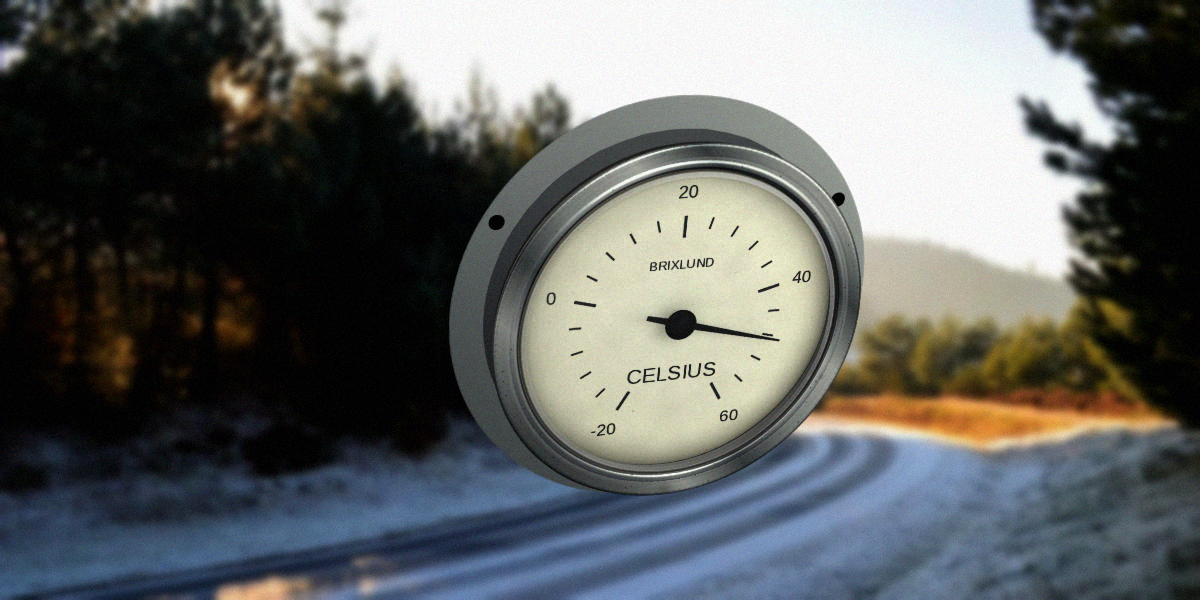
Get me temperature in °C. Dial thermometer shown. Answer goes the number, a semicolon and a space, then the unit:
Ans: 48; °C
